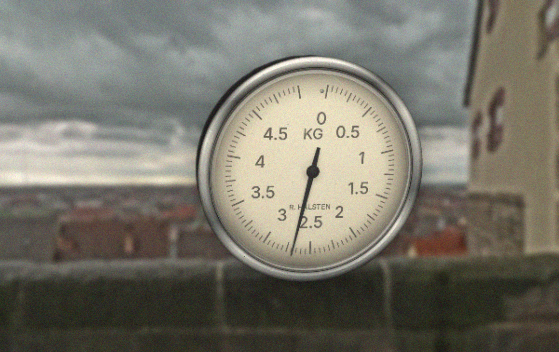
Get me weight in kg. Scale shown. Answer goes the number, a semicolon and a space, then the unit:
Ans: 2.7; kg
